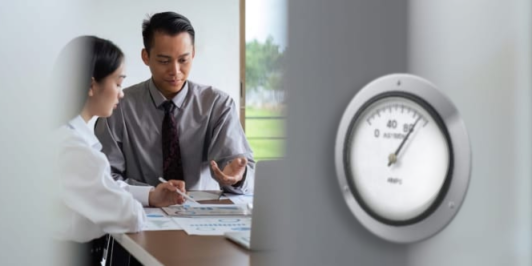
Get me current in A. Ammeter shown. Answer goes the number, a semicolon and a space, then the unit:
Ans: 90; A
